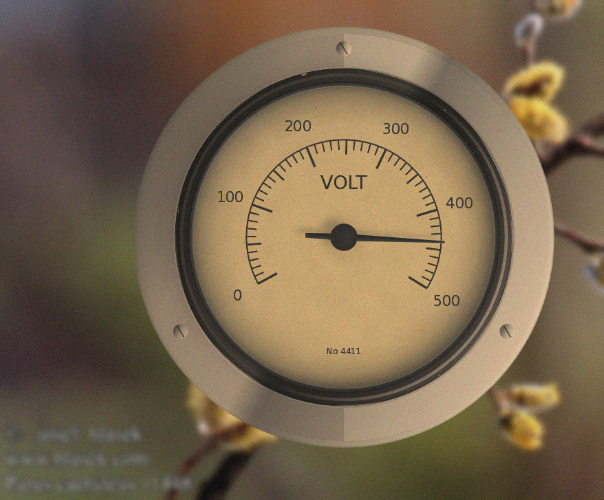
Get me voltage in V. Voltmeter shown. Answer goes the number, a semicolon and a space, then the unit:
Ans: 440; V
